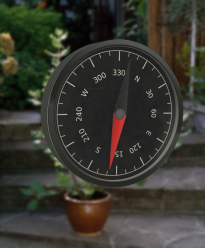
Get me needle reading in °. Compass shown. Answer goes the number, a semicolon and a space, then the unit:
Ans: 160; °
